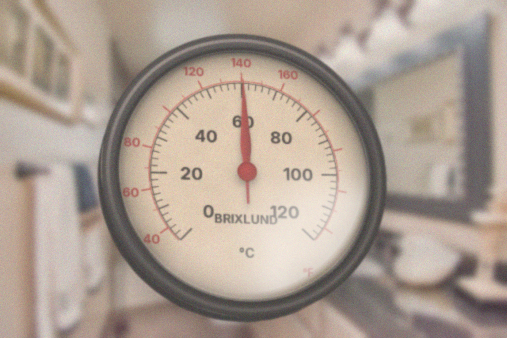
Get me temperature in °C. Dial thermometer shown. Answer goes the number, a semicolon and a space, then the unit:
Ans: 60; °C
